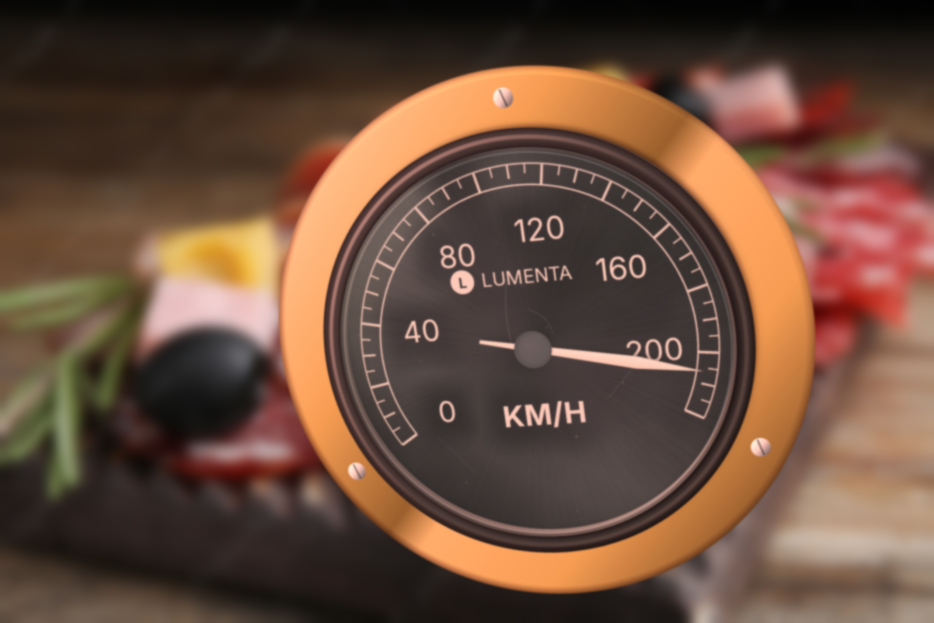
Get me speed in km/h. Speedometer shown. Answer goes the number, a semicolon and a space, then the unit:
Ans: 205; km/h
